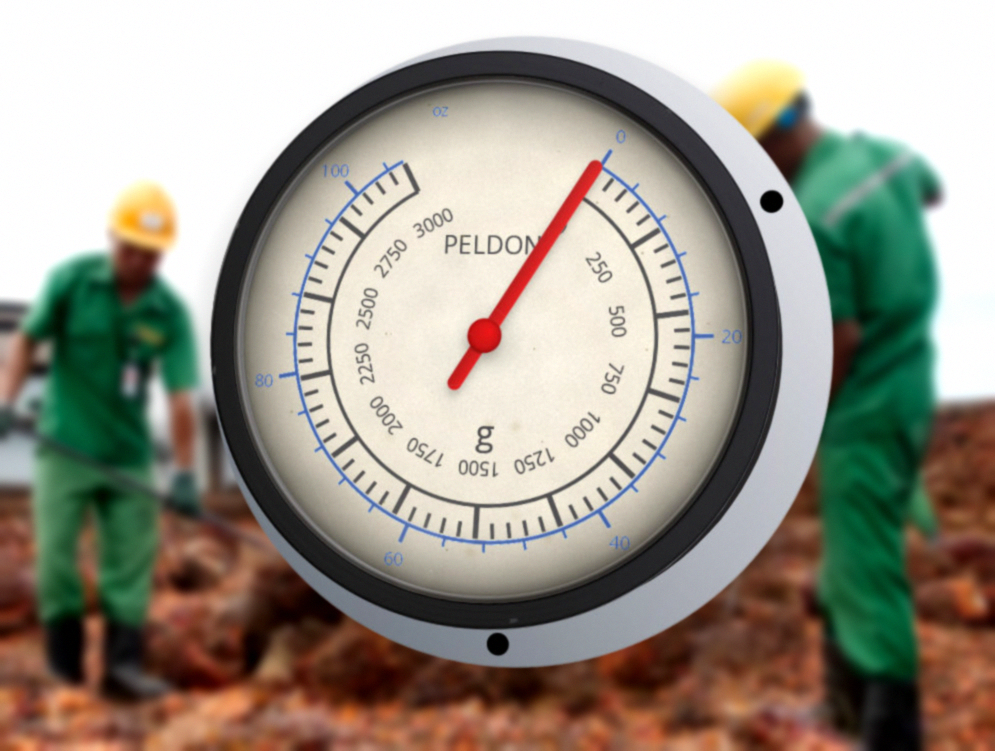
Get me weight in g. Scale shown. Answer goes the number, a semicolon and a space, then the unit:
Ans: 0; g
